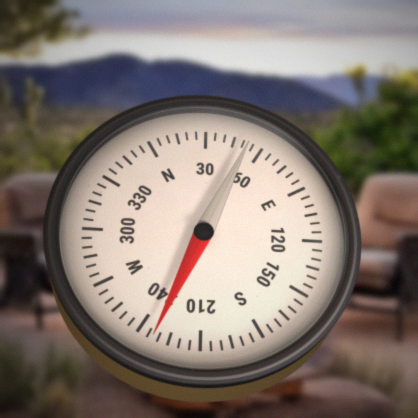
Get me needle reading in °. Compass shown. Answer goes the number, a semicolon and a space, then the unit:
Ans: 232.5; °
